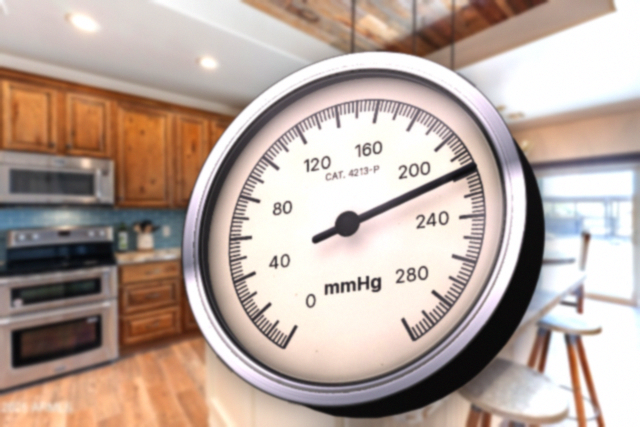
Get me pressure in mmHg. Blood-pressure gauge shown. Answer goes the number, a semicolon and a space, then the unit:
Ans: 220; mmHg
